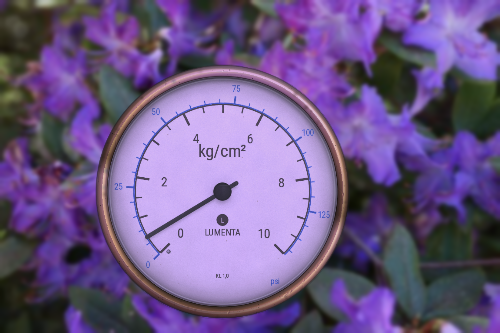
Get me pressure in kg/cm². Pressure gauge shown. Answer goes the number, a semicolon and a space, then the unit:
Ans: 0.5; kg/cm²
